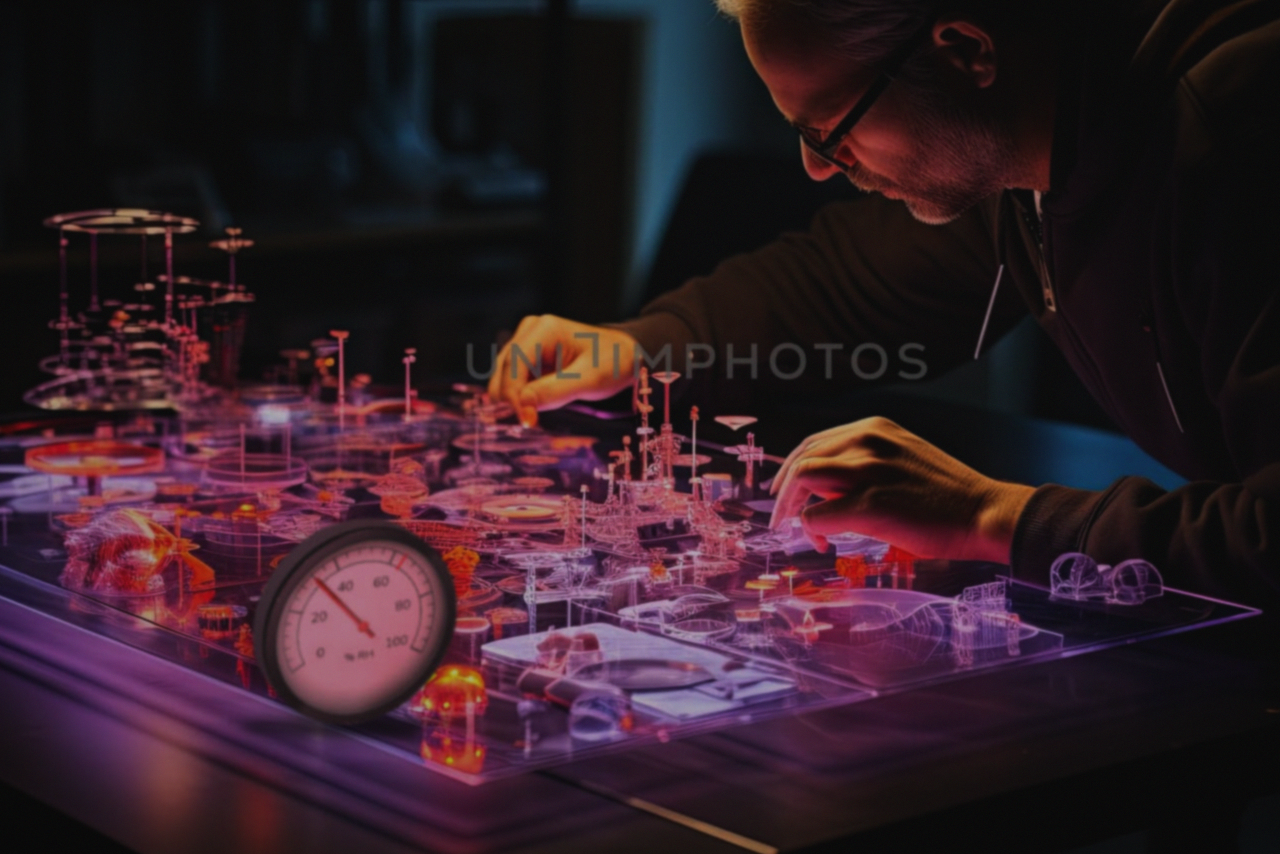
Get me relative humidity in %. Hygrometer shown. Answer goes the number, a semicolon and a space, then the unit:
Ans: 32; %
